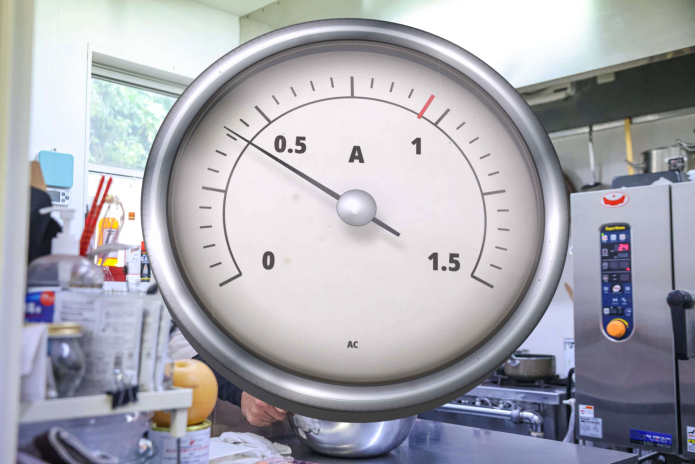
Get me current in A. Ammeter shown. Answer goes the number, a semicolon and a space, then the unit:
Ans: 0.4; A
